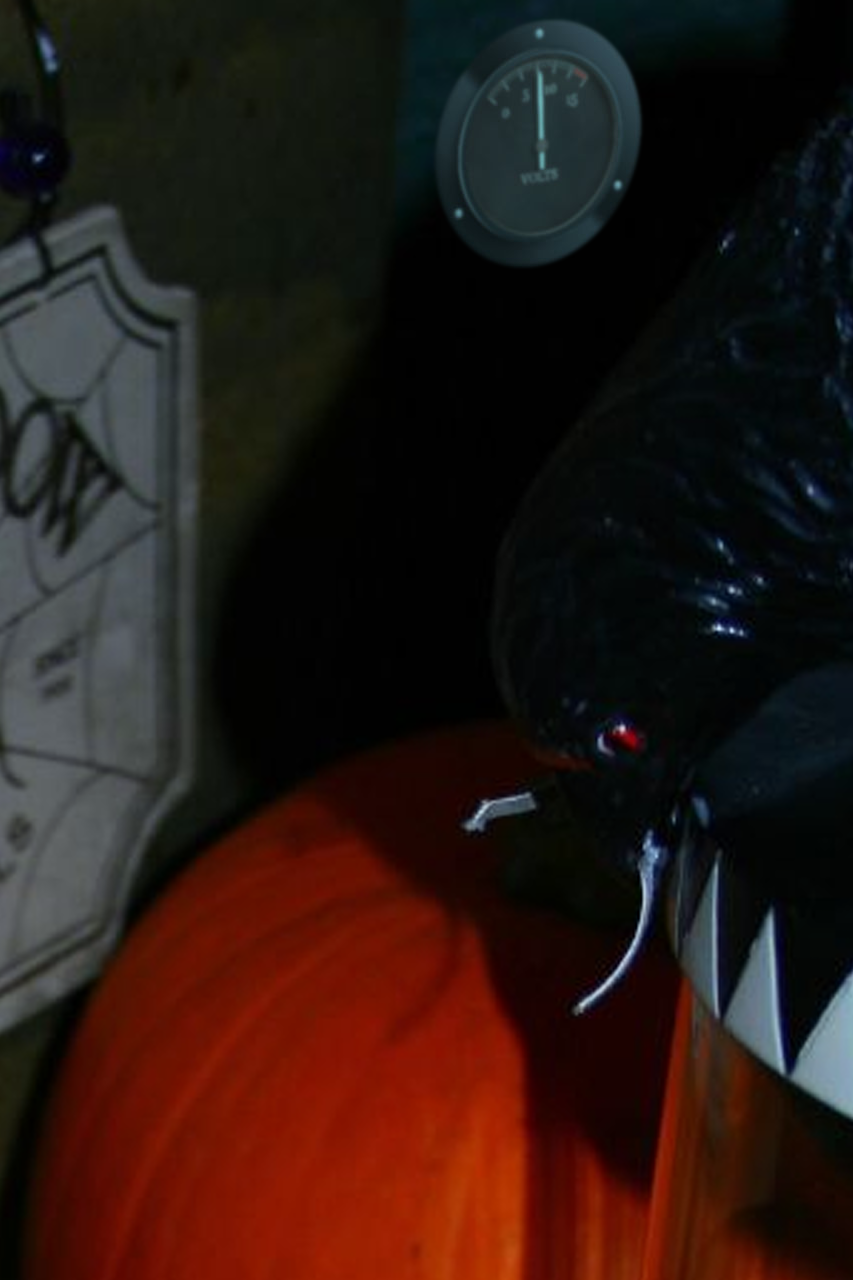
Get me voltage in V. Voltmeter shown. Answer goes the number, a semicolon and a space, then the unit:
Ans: 7.5; V
